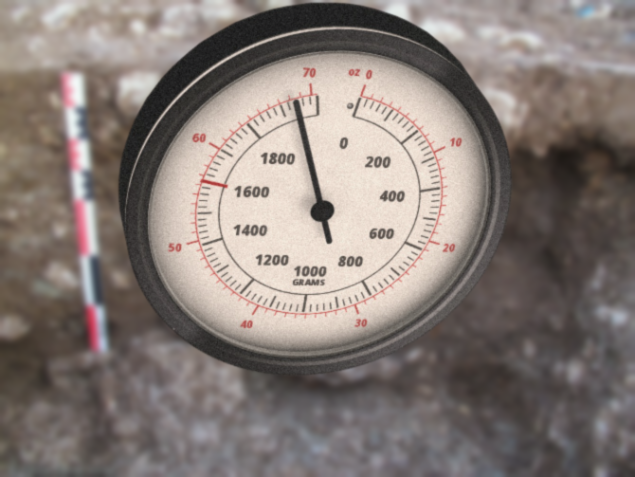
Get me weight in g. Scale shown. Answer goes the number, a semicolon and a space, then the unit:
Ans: 1940; g
